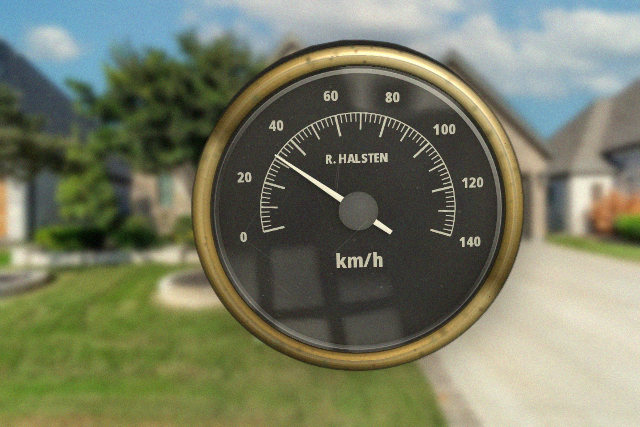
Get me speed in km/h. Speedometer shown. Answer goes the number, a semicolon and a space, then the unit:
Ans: 32; km/h
